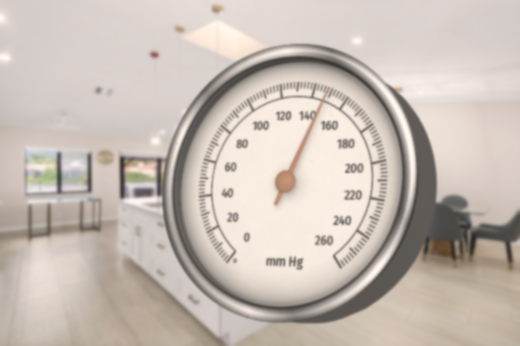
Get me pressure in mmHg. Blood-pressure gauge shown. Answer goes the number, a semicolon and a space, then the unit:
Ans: 150; mmHg
